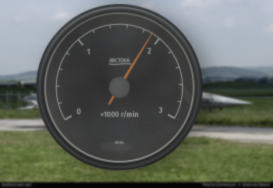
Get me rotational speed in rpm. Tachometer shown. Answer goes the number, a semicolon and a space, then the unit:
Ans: 1900; rpm
